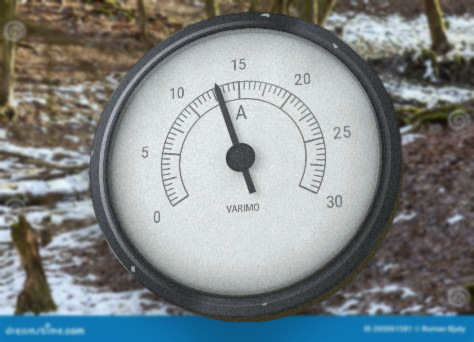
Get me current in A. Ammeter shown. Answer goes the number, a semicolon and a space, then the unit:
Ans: 13; A
